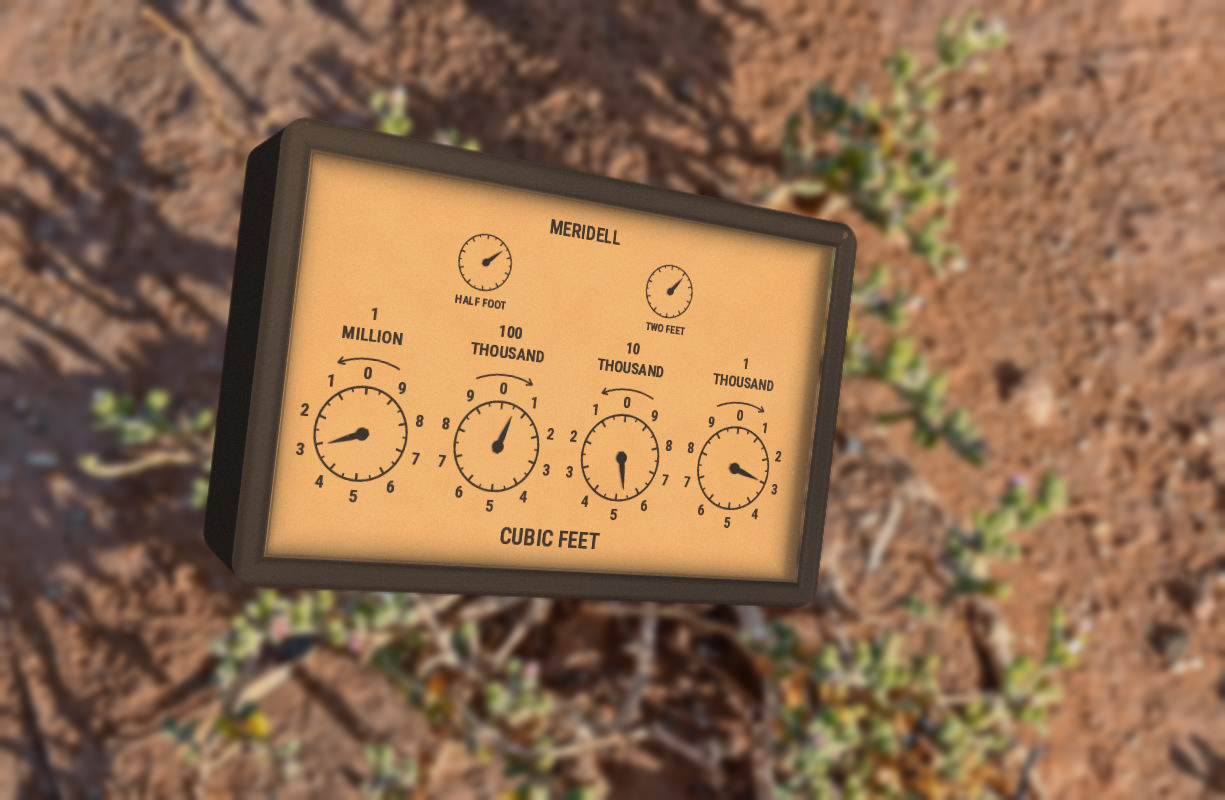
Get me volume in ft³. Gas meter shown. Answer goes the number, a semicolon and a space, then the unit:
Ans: 305300; ft³
